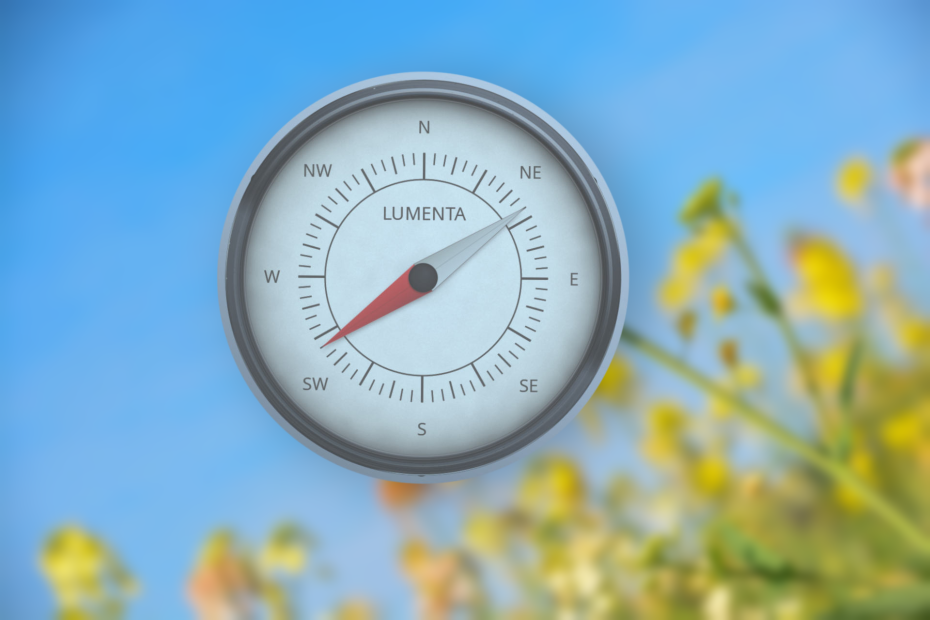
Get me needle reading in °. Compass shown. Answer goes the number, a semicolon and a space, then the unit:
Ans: 235; °
